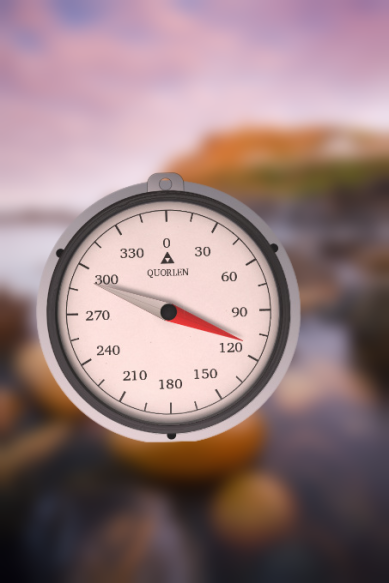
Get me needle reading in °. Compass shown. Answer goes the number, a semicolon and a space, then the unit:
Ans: 112.5; °
